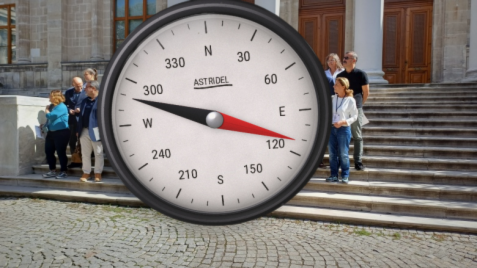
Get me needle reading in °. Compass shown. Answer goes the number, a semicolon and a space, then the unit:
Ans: 110; °
